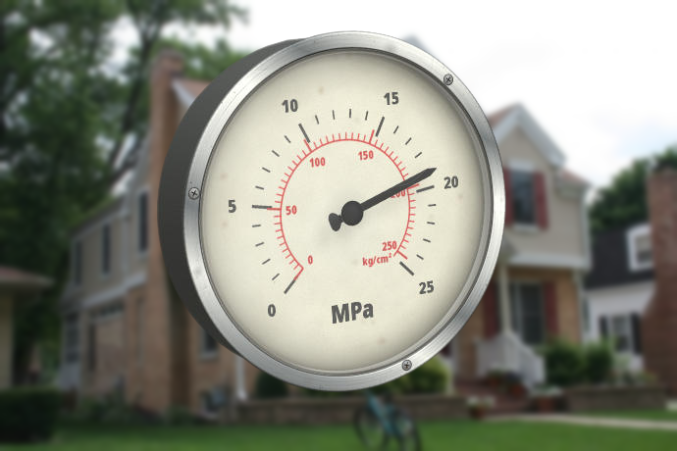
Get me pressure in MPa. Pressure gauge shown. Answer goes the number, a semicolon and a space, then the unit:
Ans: 19; MPa
